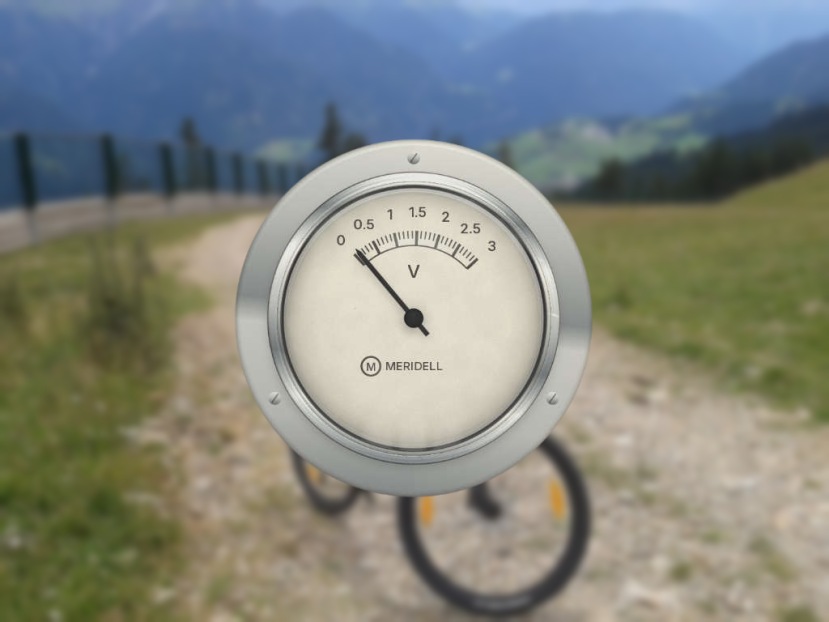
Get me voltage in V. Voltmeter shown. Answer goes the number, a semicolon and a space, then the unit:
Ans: 0.1; V
